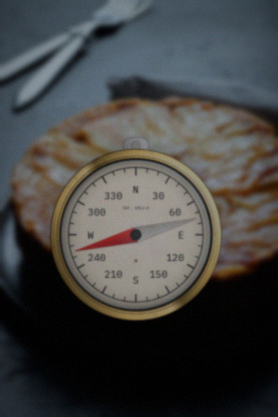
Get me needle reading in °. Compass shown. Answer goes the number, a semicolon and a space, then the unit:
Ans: 255; °
